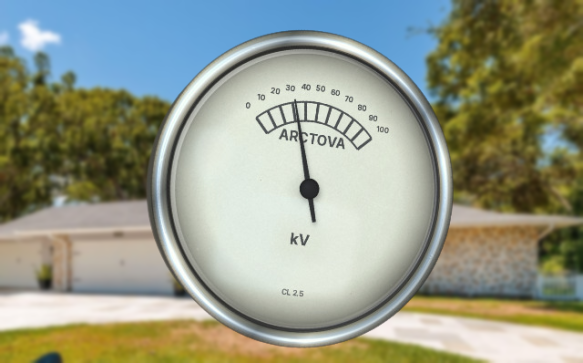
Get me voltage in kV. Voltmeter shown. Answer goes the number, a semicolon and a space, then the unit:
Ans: 30; kV
